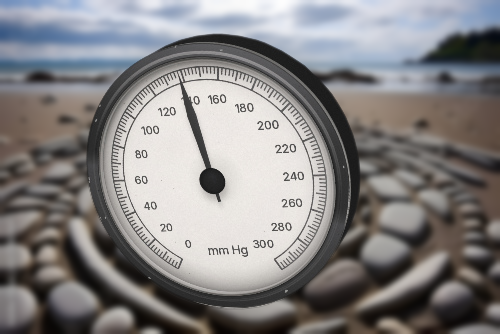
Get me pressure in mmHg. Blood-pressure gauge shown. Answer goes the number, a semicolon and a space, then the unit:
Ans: 140; mmHg
